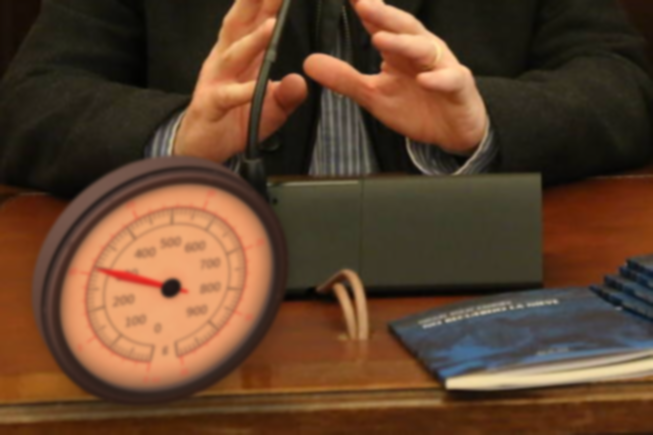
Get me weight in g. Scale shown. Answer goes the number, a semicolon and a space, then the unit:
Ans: 300; g
